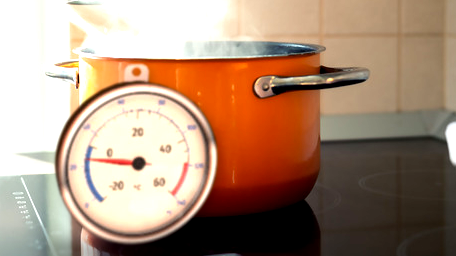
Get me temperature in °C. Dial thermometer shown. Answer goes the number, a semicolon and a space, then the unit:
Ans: -4; °C
